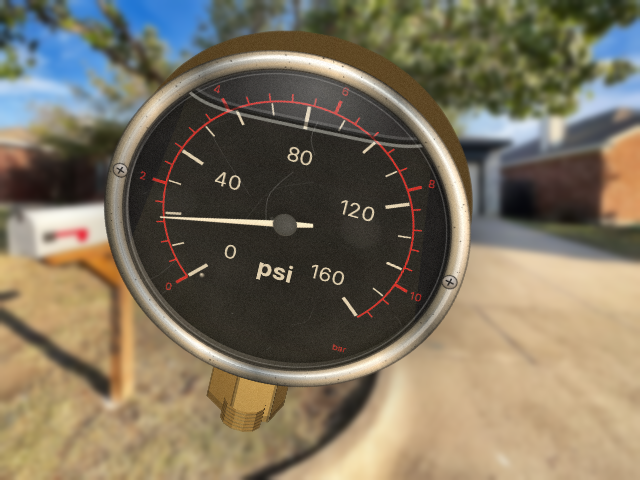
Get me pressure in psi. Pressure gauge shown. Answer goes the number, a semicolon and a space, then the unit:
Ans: 20; psi
